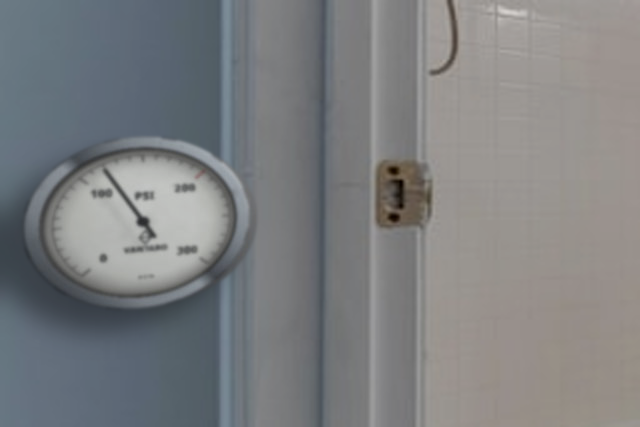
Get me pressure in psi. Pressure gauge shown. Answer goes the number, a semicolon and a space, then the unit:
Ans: 120; psi
